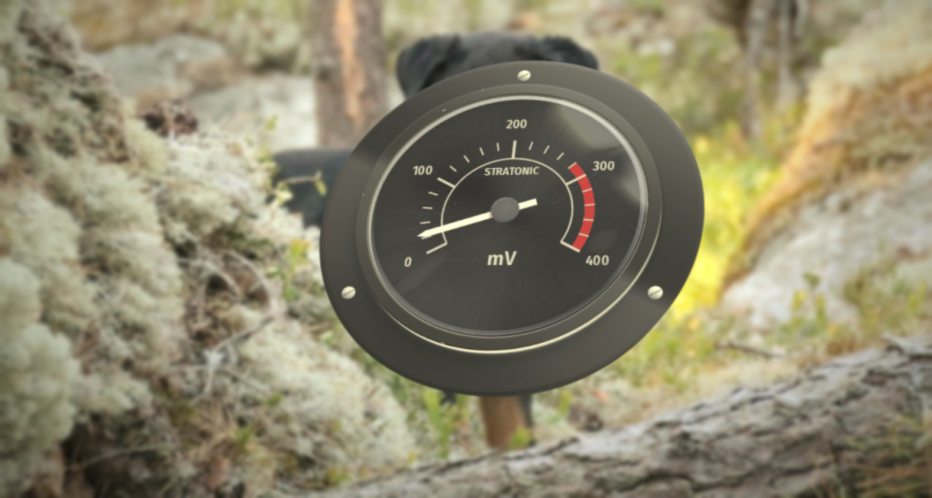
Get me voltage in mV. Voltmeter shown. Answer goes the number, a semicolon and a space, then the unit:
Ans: 20; mV
